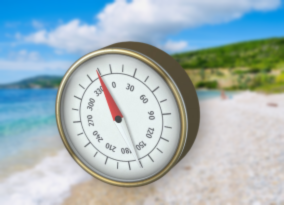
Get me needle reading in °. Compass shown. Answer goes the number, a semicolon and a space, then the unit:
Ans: 345; °
